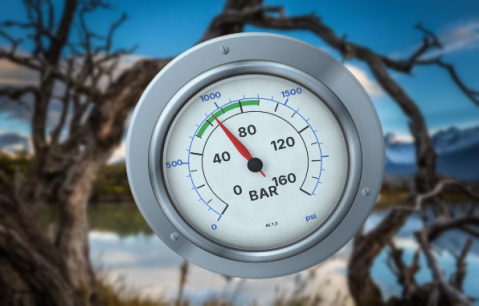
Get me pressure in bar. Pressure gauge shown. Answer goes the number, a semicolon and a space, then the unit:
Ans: 65; bar
